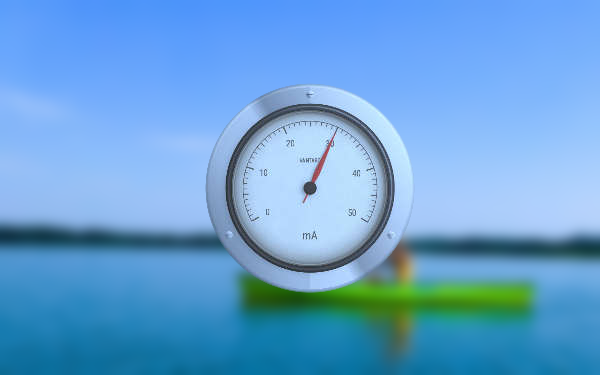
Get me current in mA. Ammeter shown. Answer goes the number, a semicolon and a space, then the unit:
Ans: 30; mA
